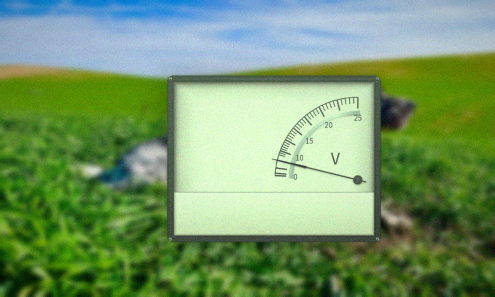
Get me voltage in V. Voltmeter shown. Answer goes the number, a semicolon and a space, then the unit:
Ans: 7.5; V
